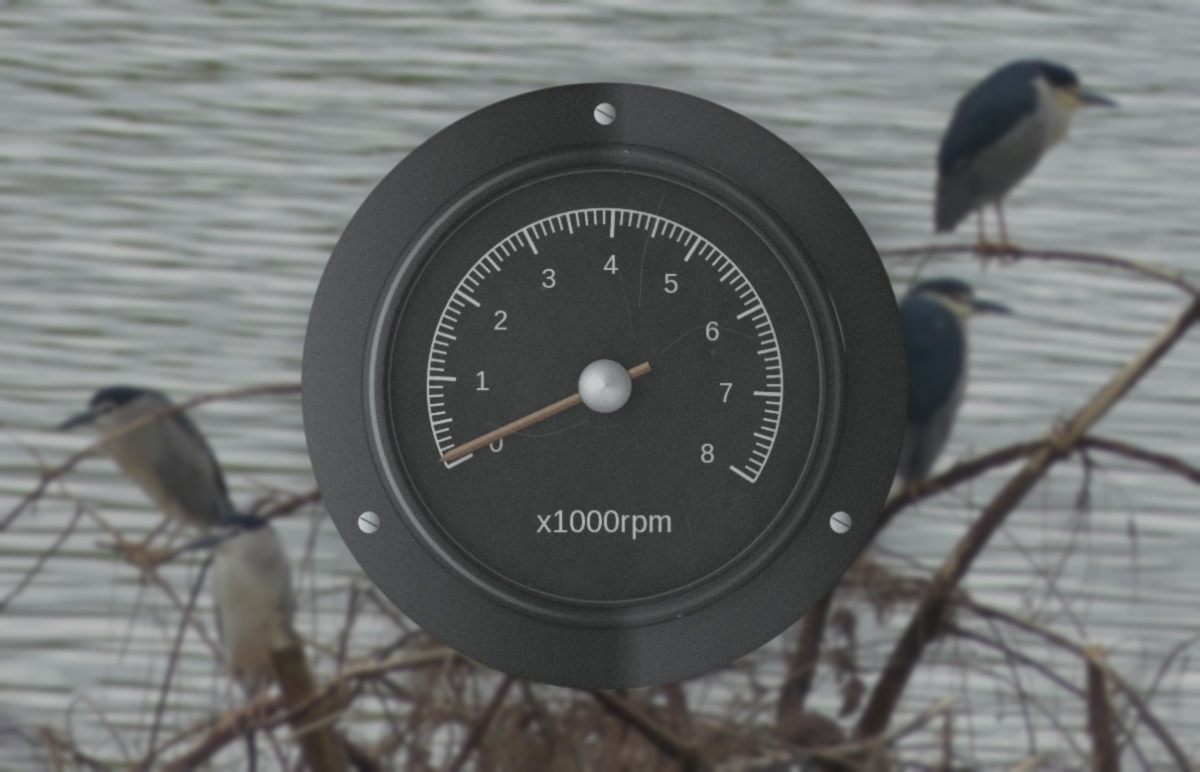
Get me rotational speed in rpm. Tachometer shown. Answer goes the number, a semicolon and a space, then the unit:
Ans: 100; rpm
